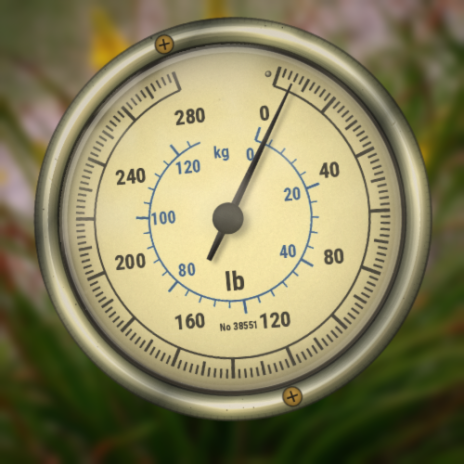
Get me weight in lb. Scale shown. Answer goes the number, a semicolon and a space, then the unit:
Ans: 6; lb
